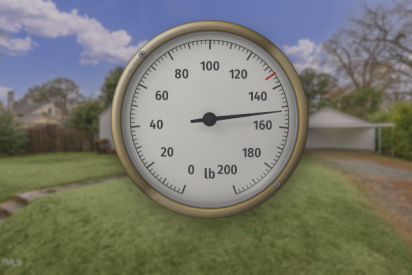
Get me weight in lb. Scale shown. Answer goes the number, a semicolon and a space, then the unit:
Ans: 152; lb
